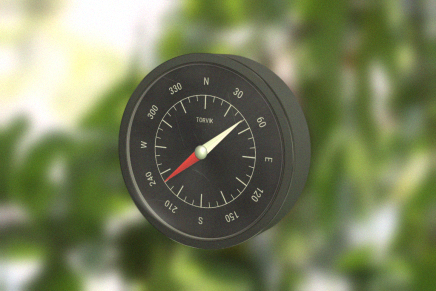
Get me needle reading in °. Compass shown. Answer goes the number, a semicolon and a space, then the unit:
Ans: 230; °
